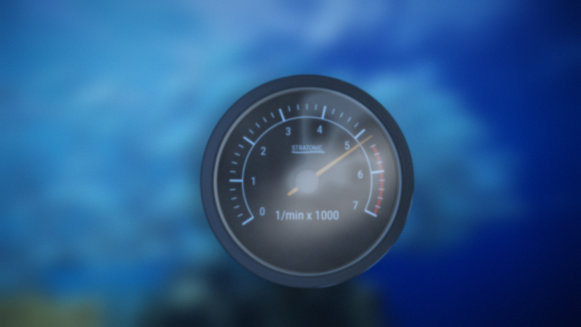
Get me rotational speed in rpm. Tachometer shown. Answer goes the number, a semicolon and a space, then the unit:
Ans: 5200; rpm
